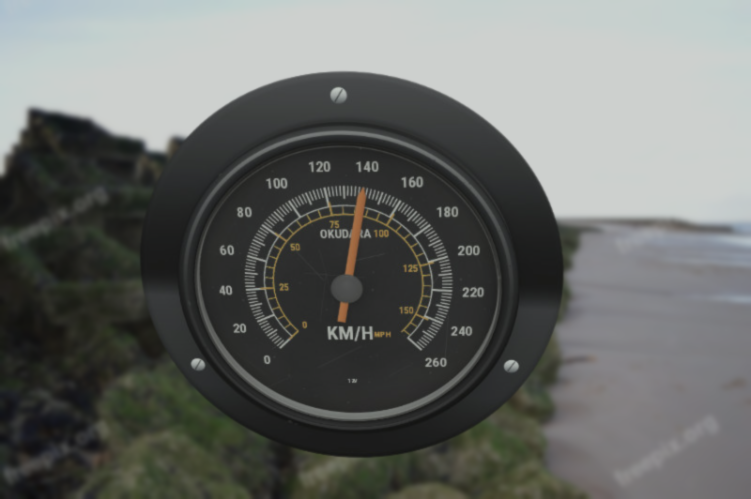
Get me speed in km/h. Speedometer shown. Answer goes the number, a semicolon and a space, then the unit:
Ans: 140; km/h
